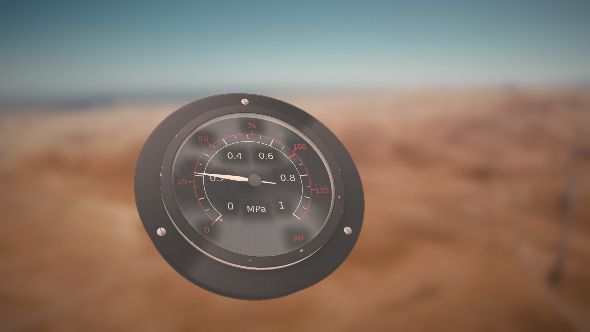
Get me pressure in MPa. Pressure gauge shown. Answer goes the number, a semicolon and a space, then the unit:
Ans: 0.2; MPa
